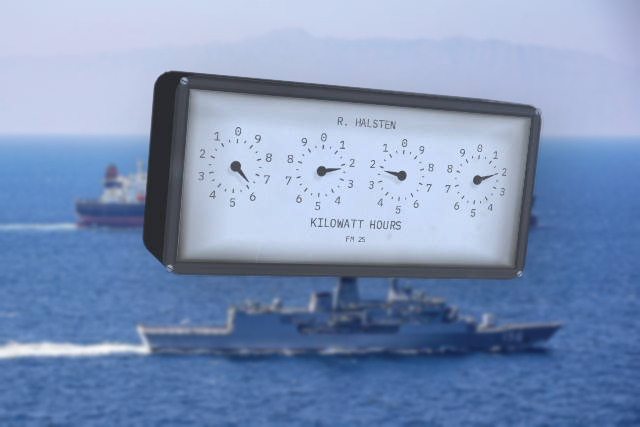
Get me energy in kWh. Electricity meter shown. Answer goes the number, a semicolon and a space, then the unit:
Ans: 6222; kWh
